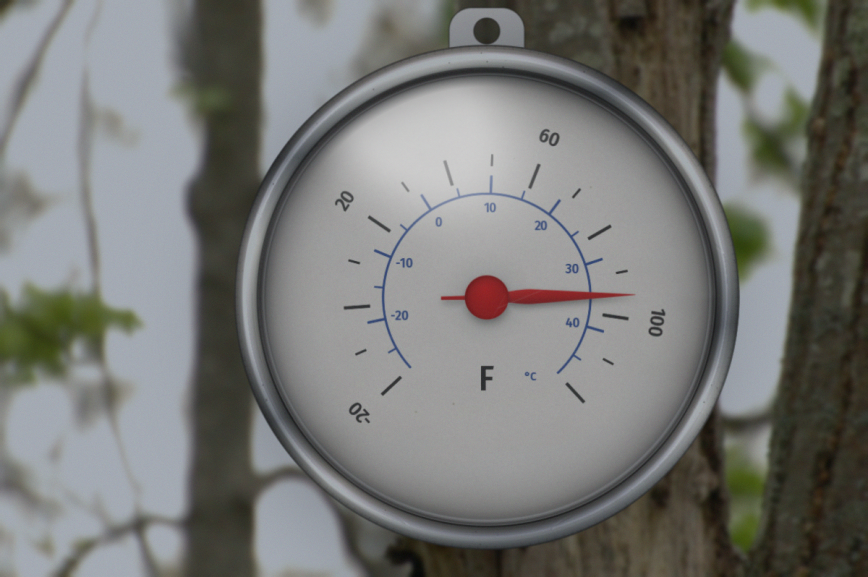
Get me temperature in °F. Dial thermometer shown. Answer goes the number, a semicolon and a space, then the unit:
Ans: 95; °F
